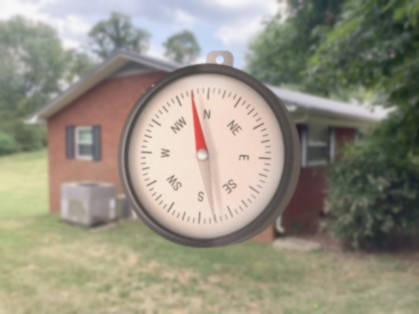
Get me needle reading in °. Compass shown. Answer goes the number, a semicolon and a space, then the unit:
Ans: 345; °
